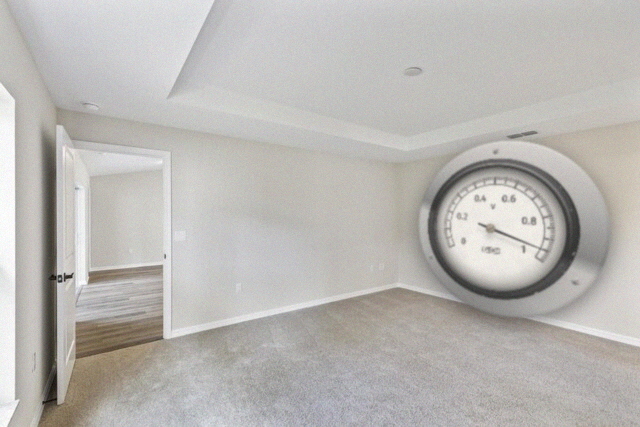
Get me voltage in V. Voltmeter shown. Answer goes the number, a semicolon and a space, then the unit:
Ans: 0.95; V
